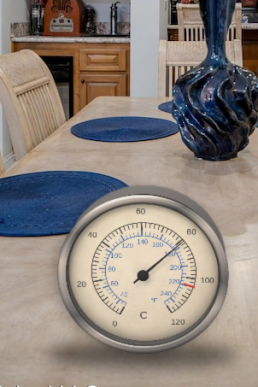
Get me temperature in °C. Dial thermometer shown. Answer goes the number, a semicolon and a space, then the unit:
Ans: 80; °C
